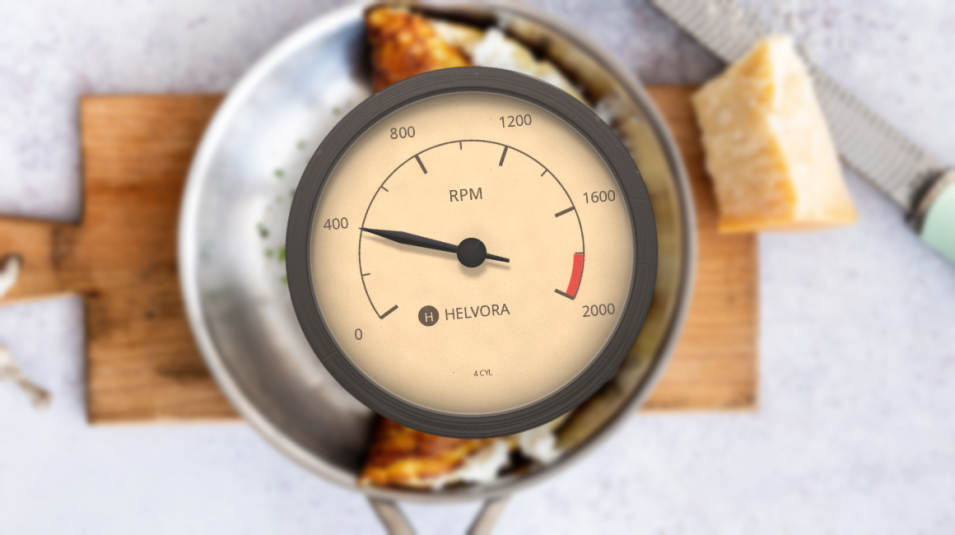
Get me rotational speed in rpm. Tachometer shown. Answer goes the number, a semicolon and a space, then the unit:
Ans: 400; rpm
